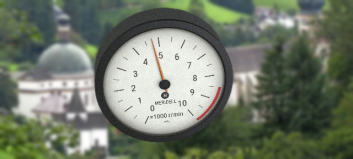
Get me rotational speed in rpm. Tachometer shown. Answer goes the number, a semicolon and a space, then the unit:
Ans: 4750; rpm
